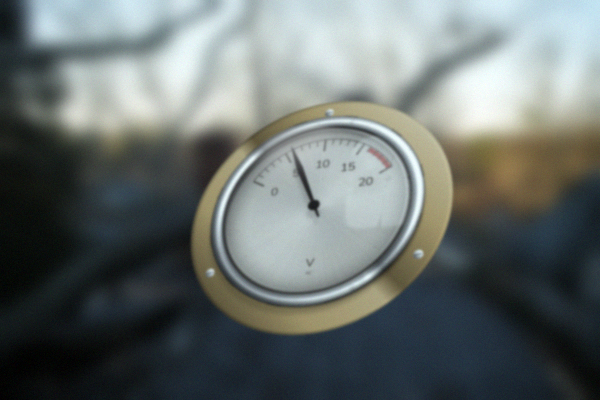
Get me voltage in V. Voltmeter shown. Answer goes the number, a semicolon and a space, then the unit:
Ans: 6; V
